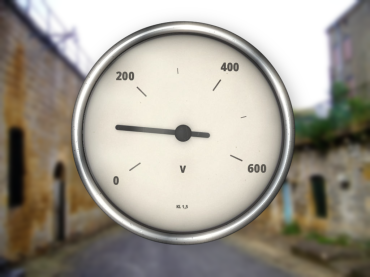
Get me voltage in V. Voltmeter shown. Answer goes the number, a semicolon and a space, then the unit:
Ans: 100; V
